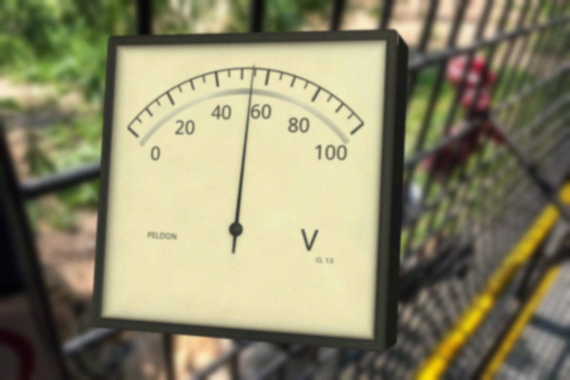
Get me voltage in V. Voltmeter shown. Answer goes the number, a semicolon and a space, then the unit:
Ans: 55; V
